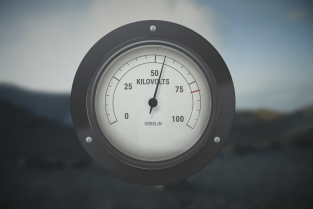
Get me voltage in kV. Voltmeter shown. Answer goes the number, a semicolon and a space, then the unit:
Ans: 55; kV
